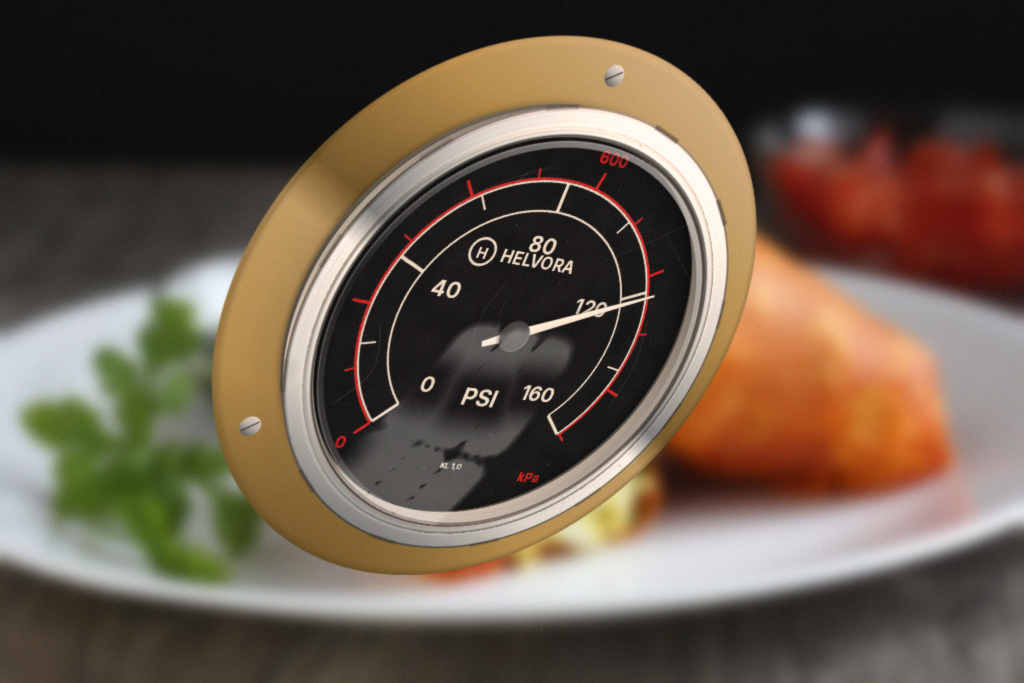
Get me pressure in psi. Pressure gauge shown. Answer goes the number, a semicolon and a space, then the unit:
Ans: 120; psi
